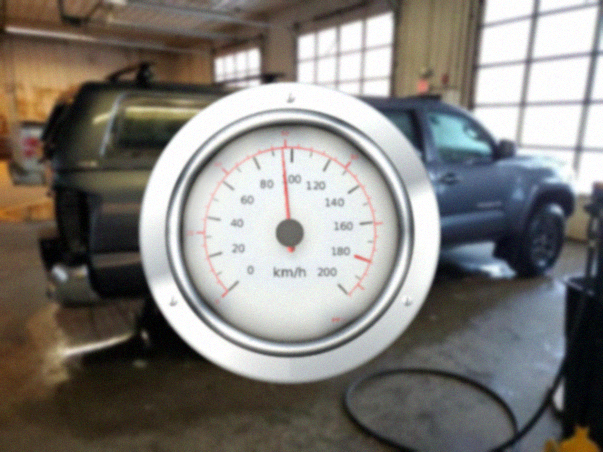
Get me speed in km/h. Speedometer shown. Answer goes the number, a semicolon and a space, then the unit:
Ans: 95; km/h
